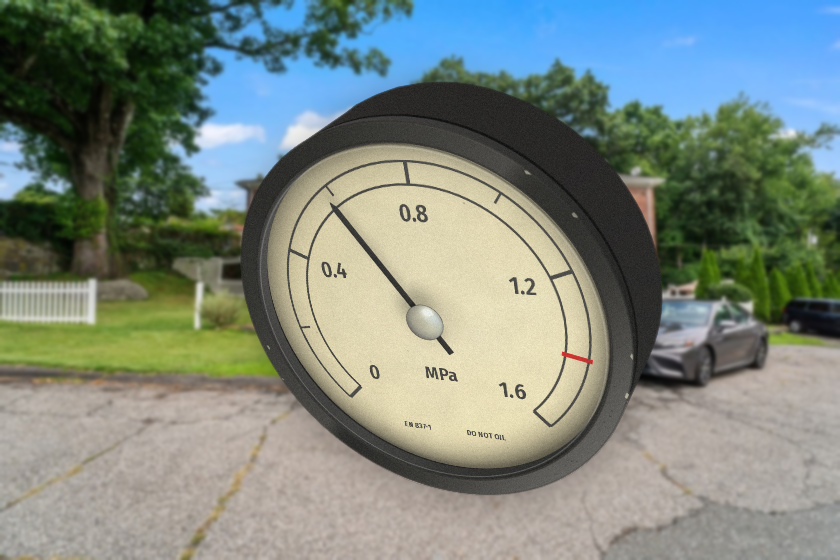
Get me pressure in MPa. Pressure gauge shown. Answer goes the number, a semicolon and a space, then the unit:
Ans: 0.6; MPa
